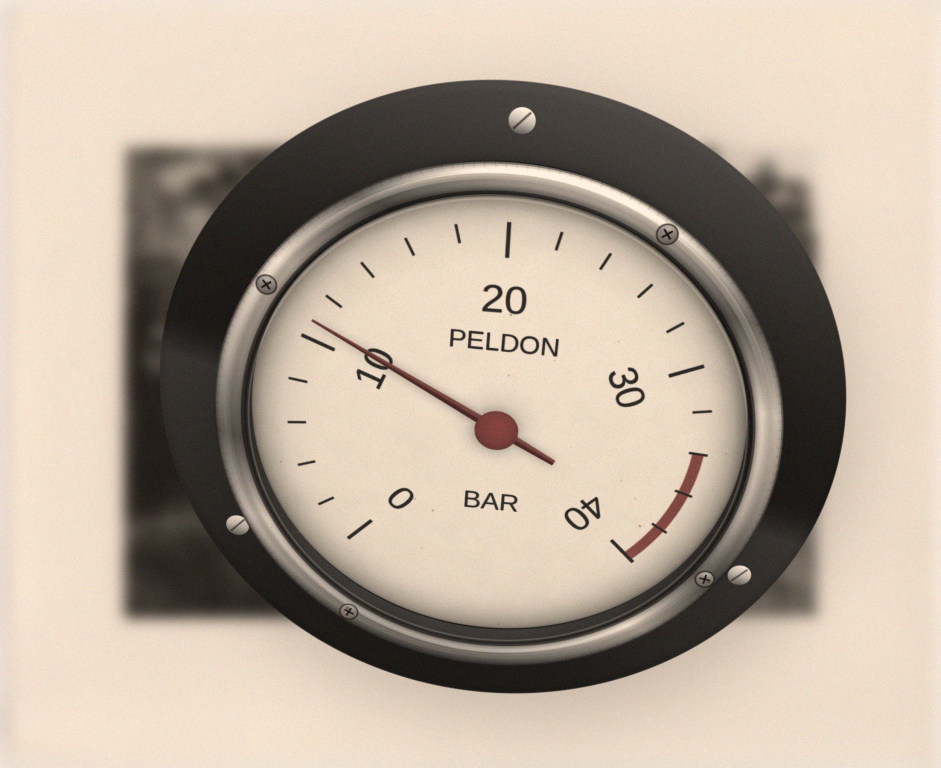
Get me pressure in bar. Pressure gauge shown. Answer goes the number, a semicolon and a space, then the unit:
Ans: 11; bar
